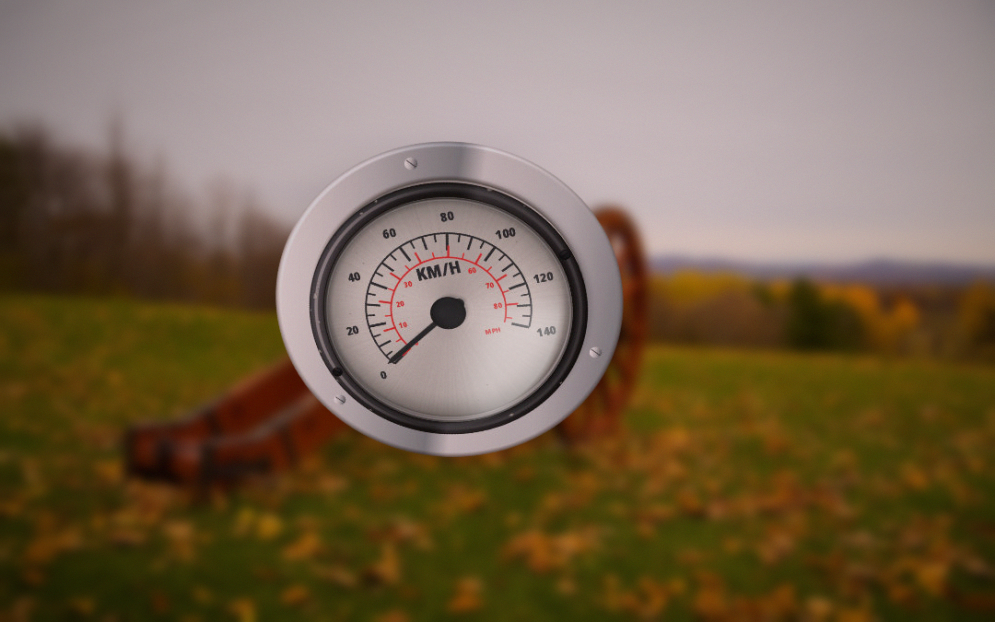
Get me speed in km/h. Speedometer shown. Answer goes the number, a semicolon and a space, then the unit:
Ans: 2.5; km/h
